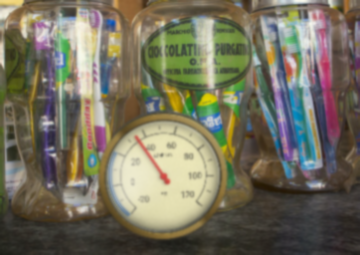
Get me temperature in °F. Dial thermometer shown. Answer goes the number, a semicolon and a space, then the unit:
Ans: 35; °F
